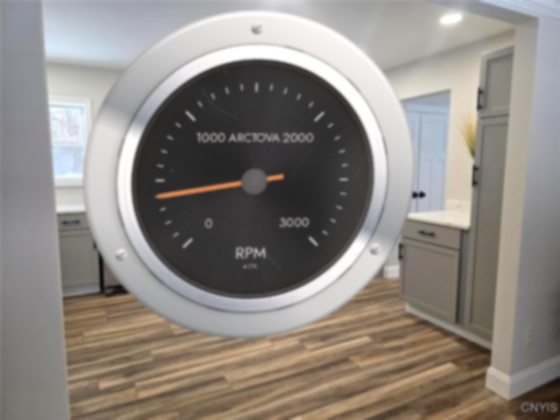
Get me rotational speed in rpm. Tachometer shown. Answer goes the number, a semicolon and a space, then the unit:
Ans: 400; rpm
